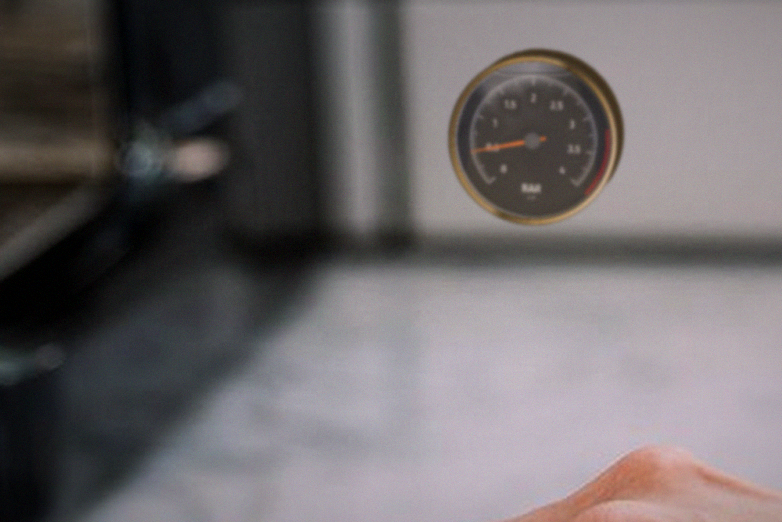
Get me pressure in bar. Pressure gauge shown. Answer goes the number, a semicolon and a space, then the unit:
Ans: 0.5; bar
